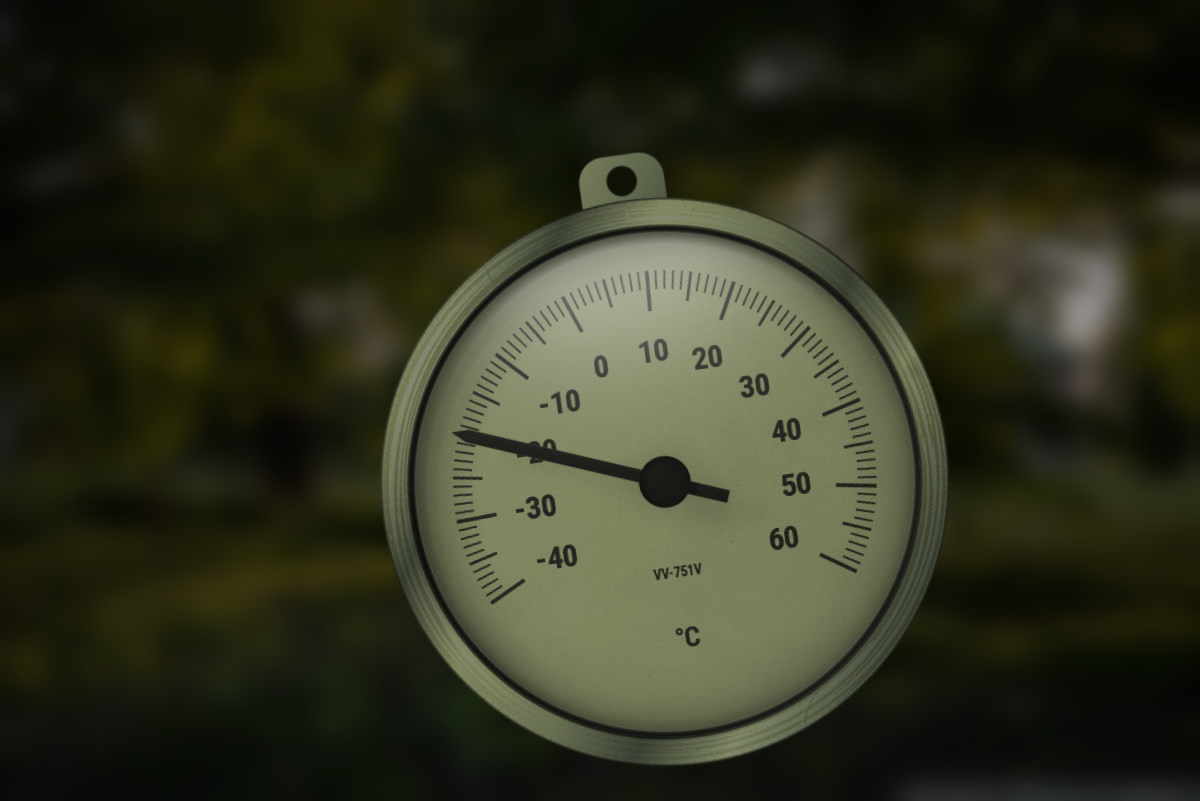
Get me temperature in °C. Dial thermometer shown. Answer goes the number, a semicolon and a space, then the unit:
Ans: -20; °C
